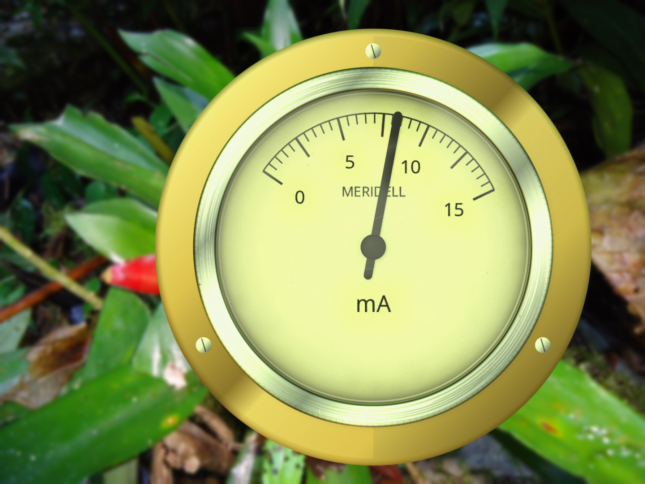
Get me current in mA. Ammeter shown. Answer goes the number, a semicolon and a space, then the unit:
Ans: 8.25; mA
